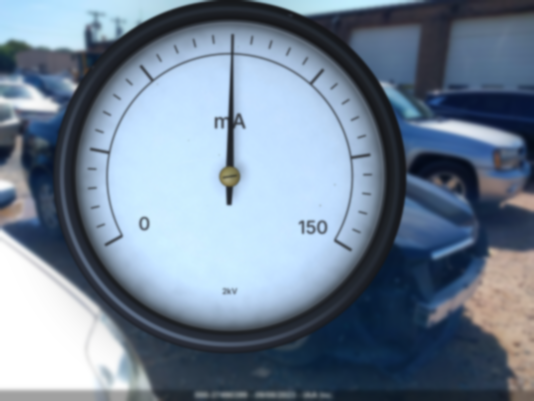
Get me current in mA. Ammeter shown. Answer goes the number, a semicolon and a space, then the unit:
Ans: 75; mA
